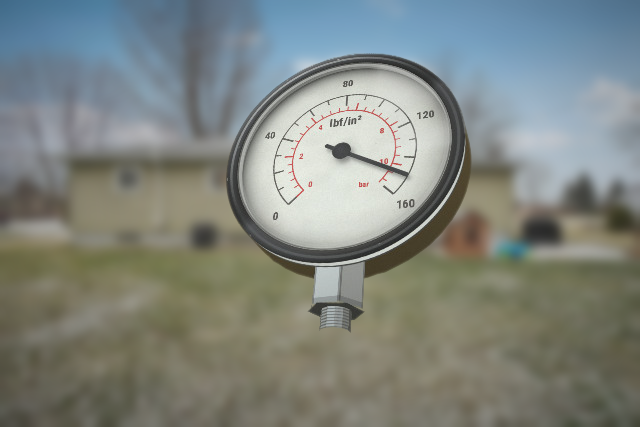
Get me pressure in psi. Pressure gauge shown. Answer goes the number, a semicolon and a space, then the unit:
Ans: 150; psi
